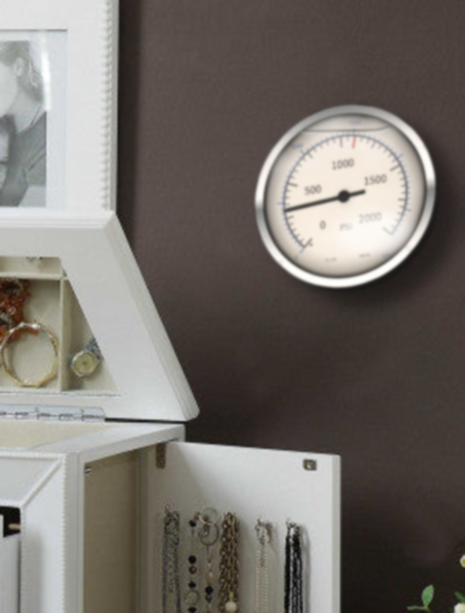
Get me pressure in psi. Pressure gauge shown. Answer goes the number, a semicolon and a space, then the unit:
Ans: 300; psi
